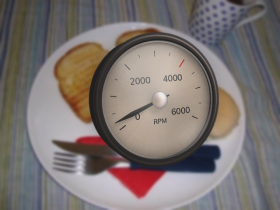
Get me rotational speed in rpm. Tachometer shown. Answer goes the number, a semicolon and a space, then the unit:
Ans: 250; rpm
